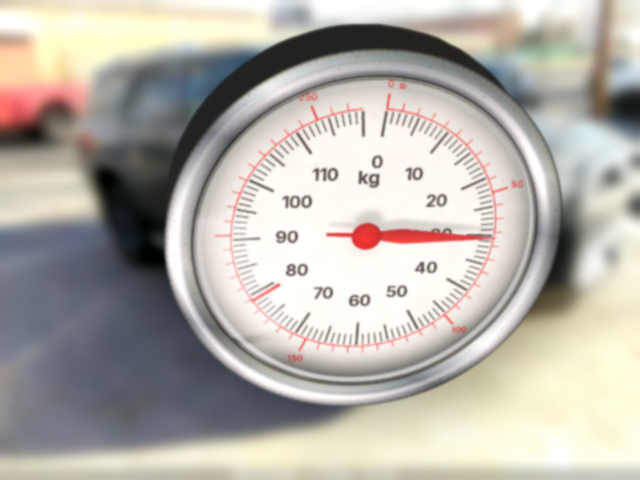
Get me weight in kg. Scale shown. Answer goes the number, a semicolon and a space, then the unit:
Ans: 30; kg
